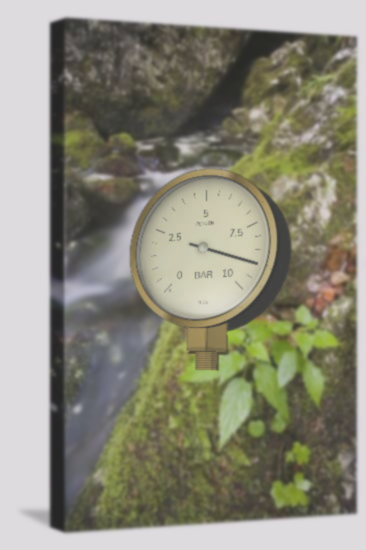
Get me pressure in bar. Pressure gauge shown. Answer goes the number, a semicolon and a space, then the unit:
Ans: 9; bar
